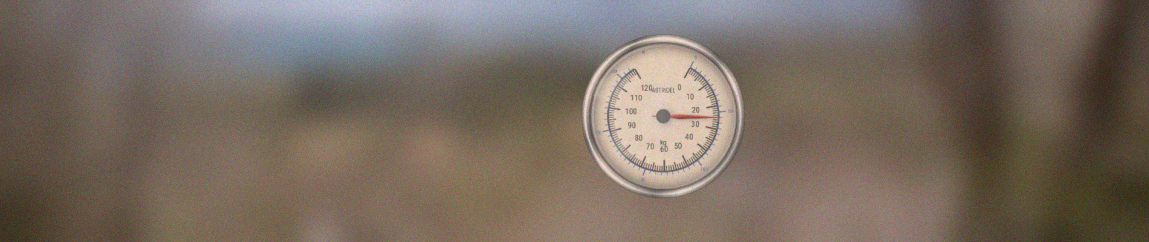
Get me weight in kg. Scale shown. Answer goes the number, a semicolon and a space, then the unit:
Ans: 25; kg
